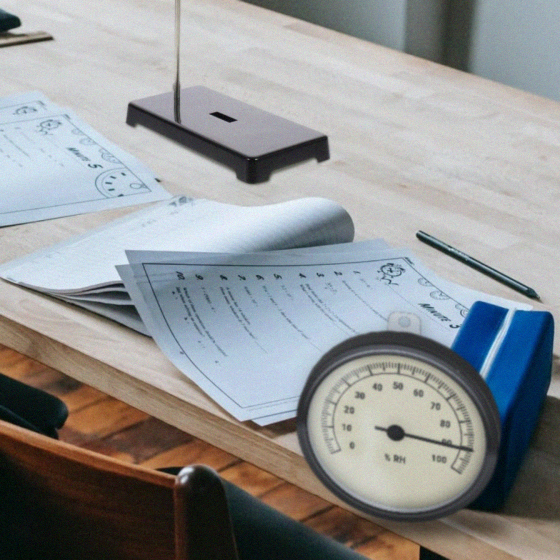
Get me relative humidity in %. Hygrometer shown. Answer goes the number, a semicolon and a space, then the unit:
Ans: 90; %
